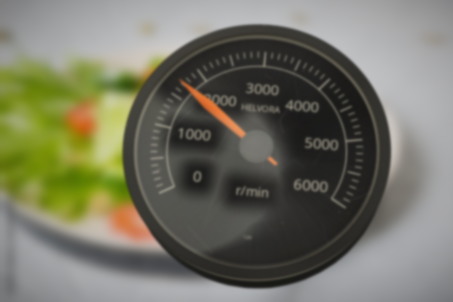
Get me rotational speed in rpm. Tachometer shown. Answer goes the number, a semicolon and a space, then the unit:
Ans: 1700; rpm
